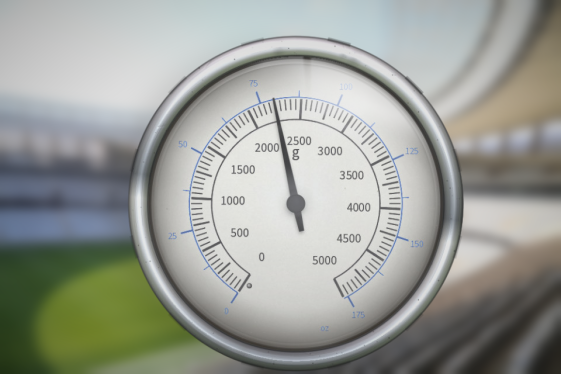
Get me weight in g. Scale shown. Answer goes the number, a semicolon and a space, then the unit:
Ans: 2250; g
